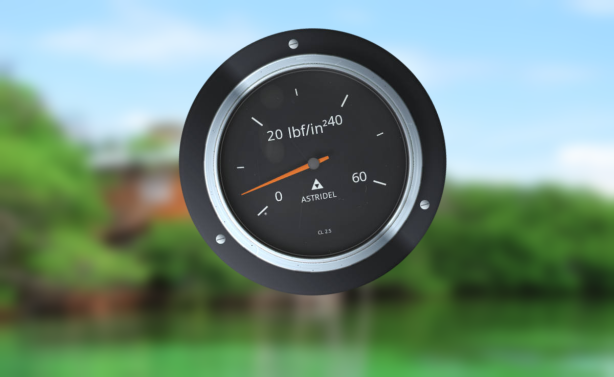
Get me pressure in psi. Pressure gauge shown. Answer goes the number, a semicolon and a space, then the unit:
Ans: 5; psi
